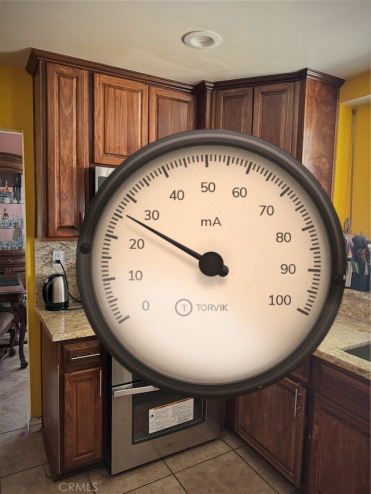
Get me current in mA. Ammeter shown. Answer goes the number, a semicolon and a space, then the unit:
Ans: 26; mA
